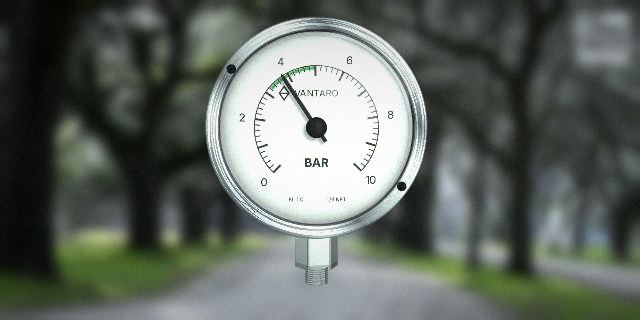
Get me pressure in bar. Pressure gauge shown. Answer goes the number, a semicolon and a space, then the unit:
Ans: 3.8; bar
